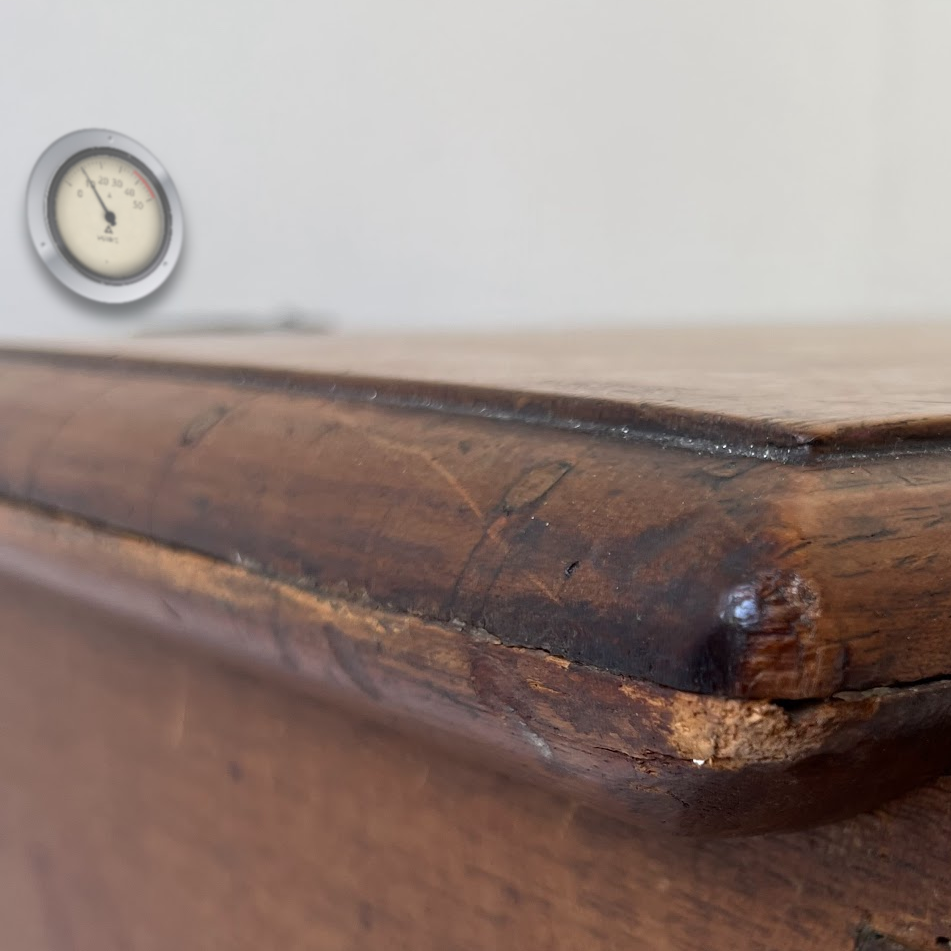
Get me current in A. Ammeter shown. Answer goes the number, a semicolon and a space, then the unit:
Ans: 10; A
